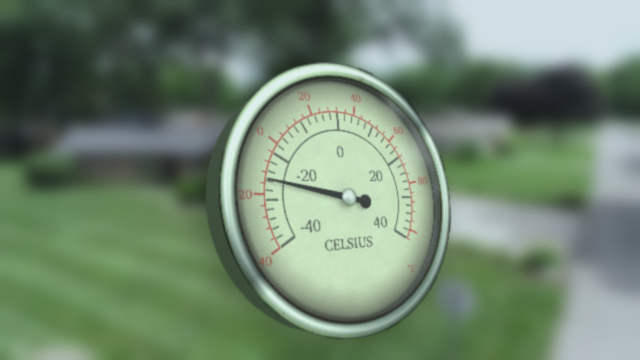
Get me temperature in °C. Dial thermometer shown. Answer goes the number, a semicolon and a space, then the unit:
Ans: -26; °C
